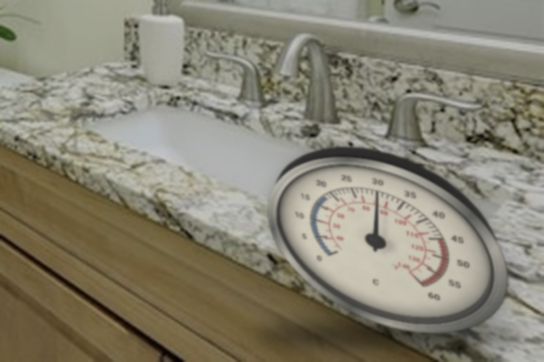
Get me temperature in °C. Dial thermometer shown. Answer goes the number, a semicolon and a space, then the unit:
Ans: 30; °C
